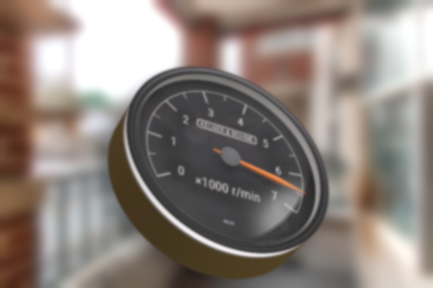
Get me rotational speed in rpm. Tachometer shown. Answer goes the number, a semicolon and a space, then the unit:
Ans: 6500; rpm
